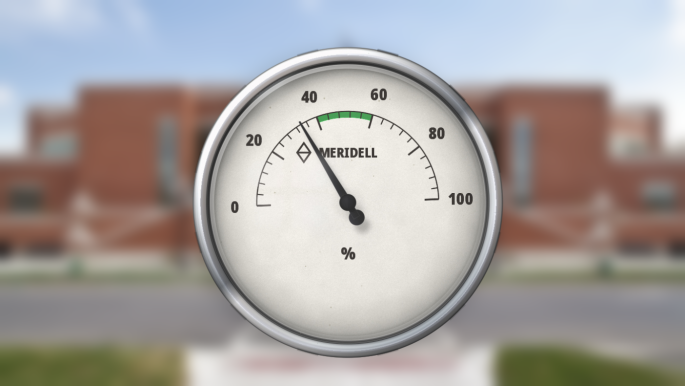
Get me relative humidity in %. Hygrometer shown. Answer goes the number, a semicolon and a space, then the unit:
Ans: 34; %
